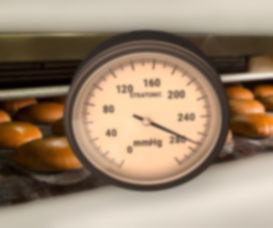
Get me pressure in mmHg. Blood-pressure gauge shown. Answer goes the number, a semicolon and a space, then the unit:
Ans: 270; mmHg
